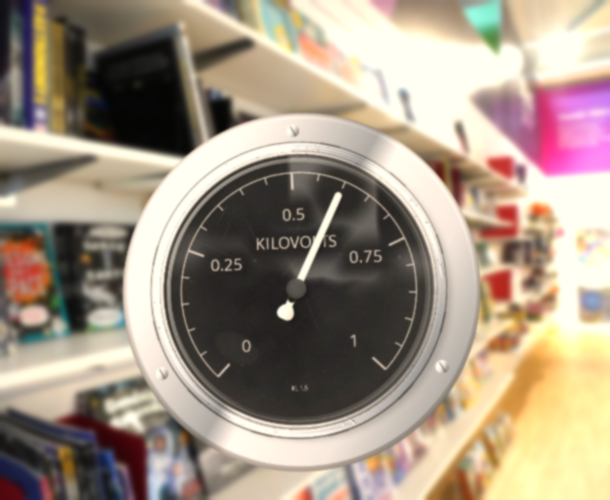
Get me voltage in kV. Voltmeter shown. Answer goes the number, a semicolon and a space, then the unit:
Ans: 0.6; kV
